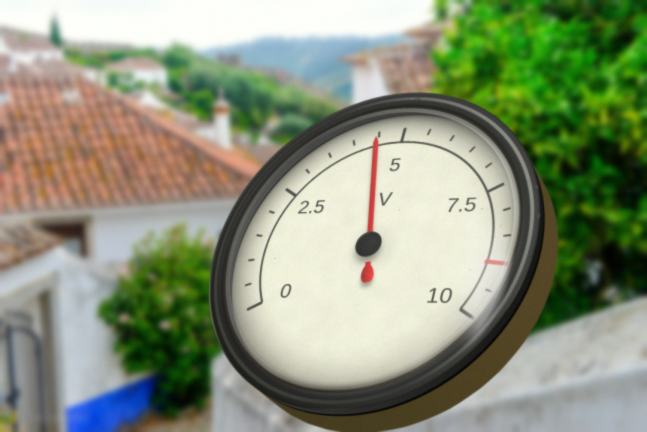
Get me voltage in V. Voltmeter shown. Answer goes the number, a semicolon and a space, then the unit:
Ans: 4.5; V
